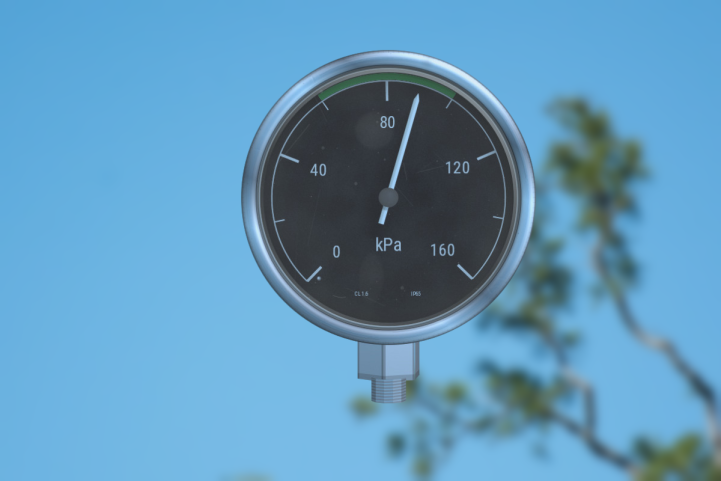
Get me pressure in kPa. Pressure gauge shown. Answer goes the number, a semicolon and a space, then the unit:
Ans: 90; kPa
